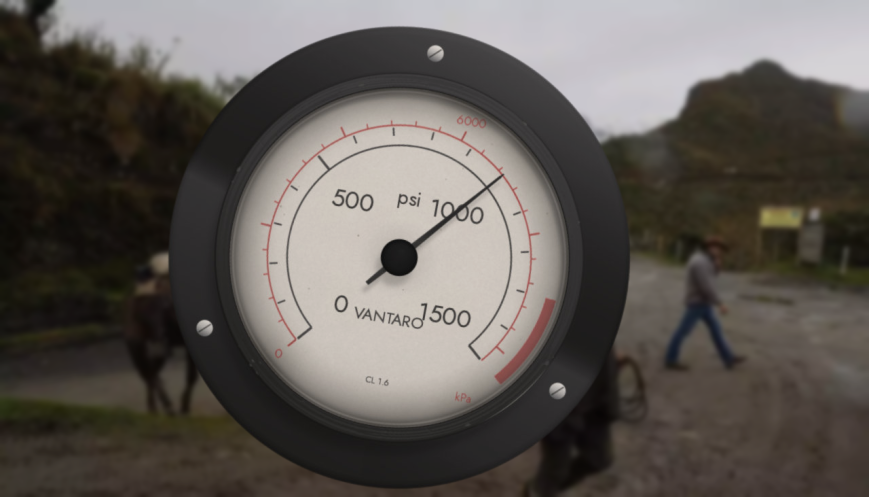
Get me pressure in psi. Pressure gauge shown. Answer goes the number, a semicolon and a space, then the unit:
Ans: 1000; psi
